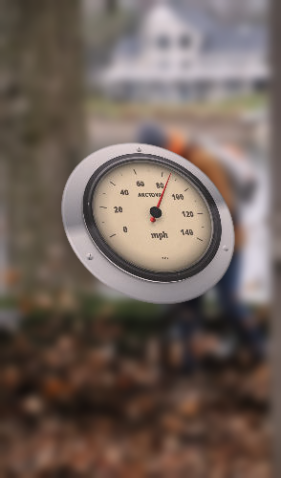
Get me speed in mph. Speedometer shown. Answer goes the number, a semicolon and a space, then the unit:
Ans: 85; mph
